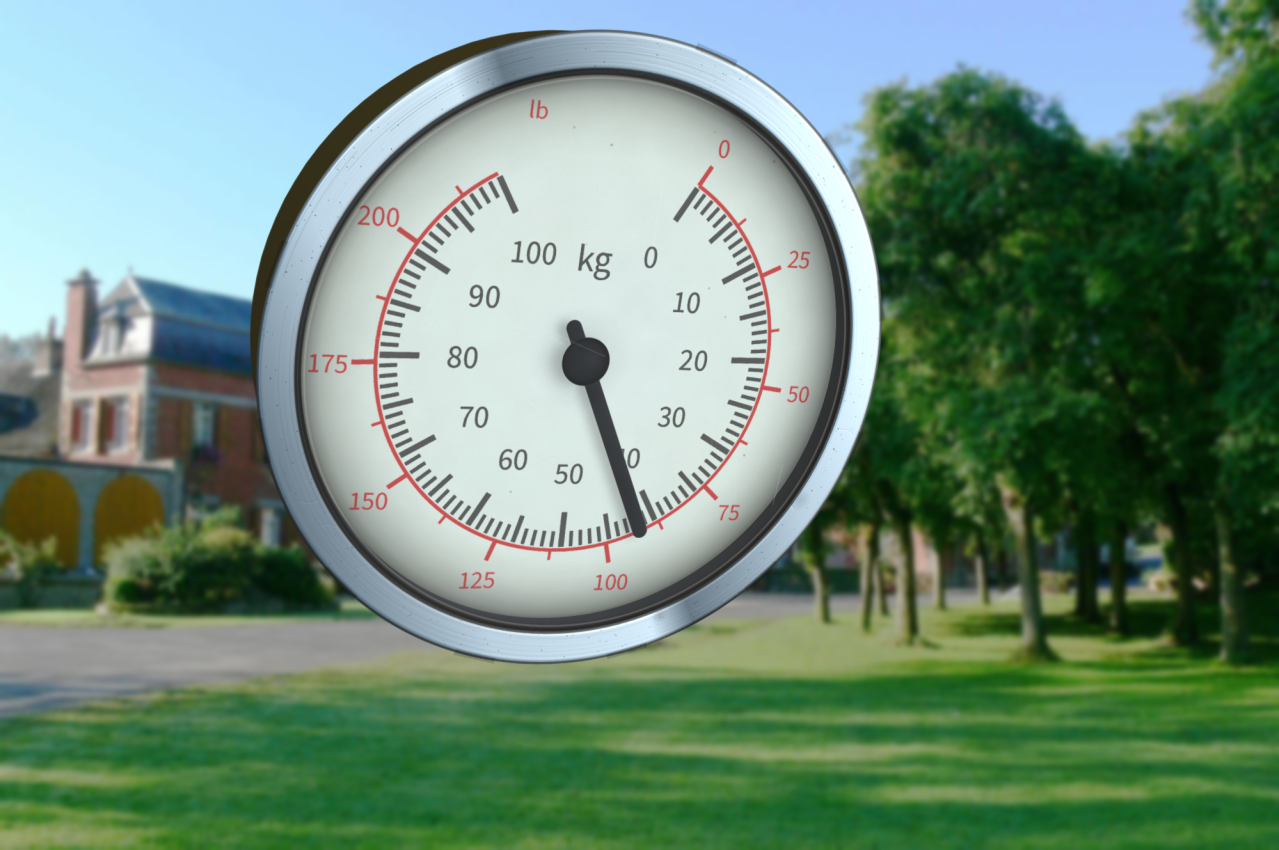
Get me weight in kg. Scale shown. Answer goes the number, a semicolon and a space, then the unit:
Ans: 42; kg
